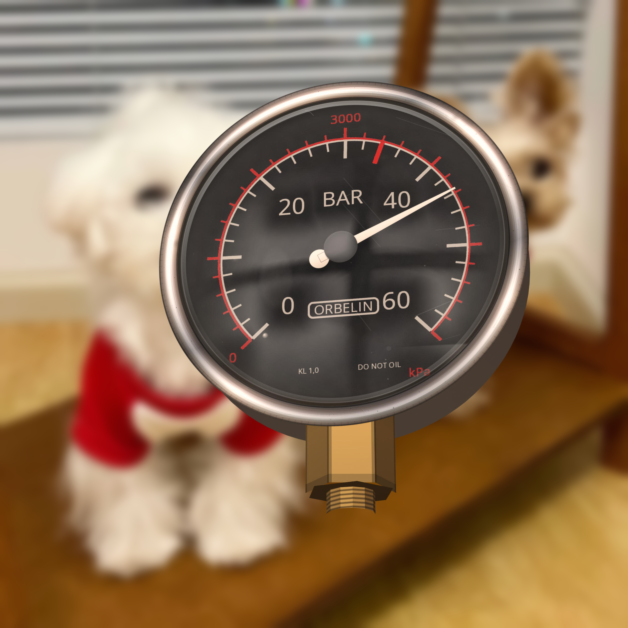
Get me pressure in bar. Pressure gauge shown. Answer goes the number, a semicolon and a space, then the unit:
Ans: 44; bar
